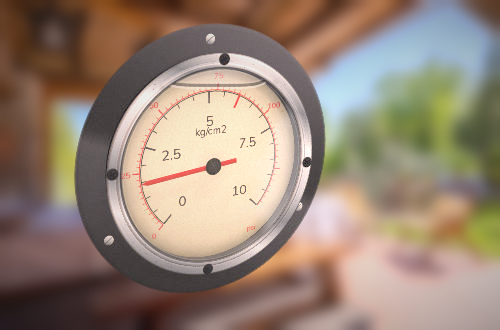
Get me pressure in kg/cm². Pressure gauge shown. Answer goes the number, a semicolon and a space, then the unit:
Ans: 1.5; kg/cm²
